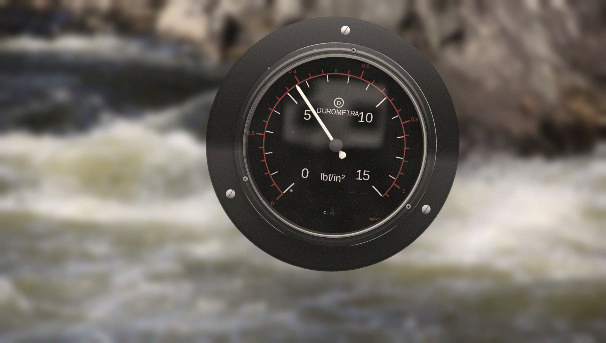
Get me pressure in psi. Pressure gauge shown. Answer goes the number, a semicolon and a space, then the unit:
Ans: 5.5; psi
